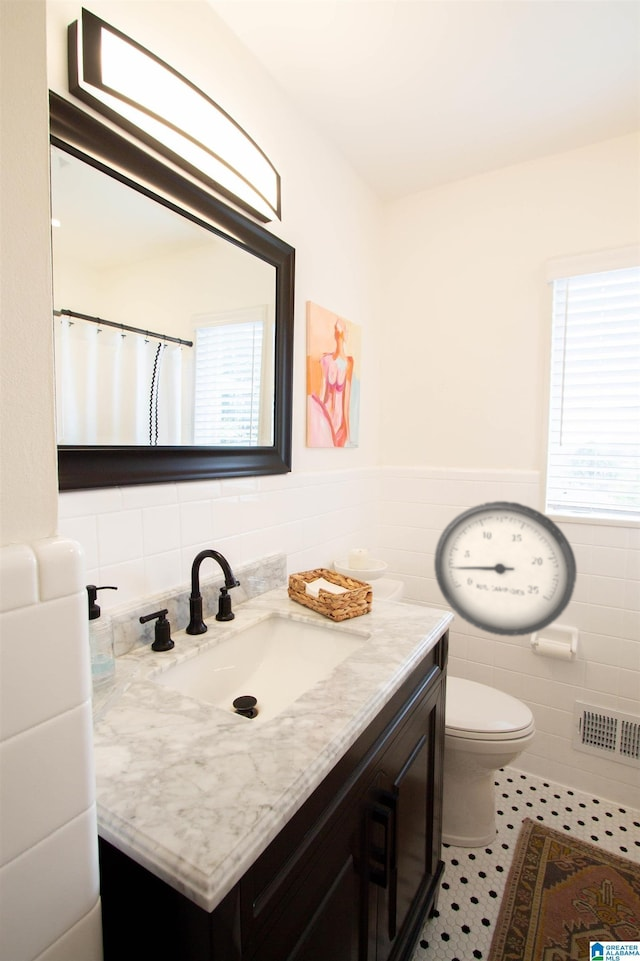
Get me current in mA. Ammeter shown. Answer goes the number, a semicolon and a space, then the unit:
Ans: 2.5; mA
